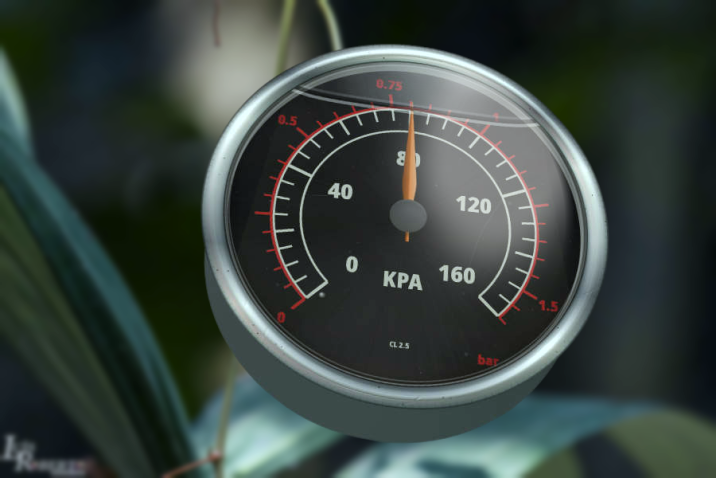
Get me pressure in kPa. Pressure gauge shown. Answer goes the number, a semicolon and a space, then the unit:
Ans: 80; kPa
